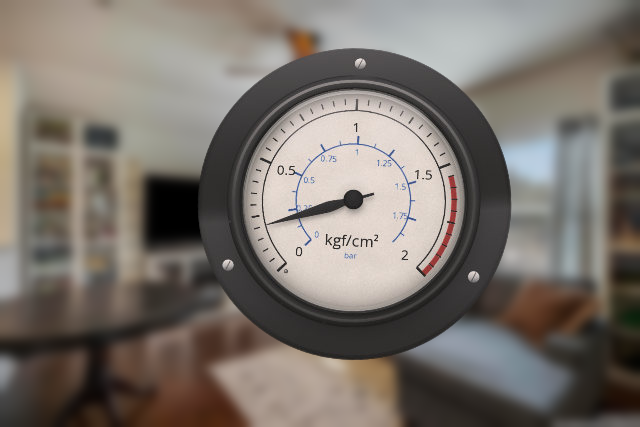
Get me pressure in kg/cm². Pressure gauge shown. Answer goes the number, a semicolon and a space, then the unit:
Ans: 0.2; kg/cm²
